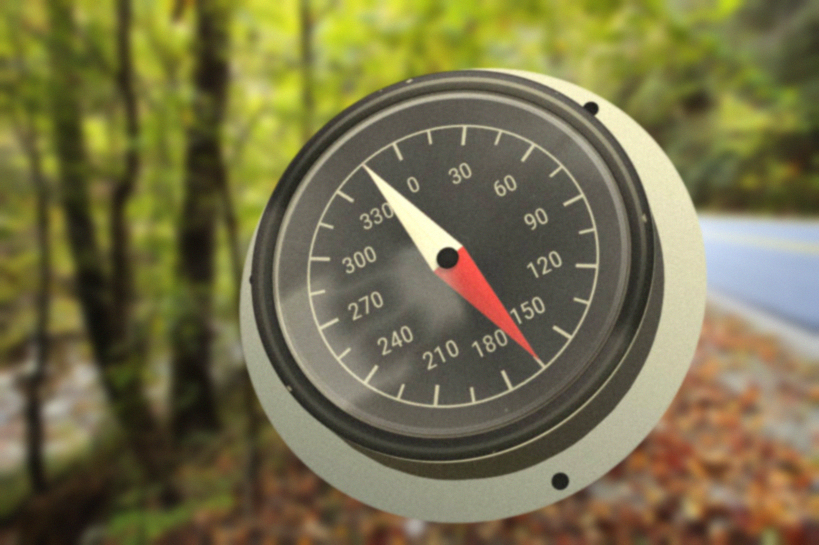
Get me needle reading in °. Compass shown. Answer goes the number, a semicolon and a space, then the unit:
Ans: 165; °
